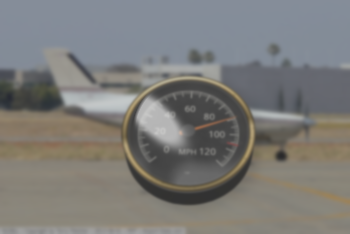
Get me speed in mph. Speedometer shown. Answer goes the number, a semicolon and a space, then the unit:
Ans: 90; mph
